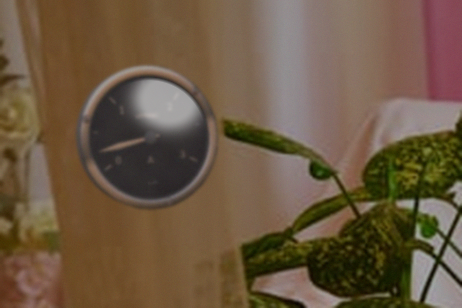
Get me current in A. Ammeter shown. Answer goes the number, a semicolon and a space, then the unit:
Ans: 0.25; A
